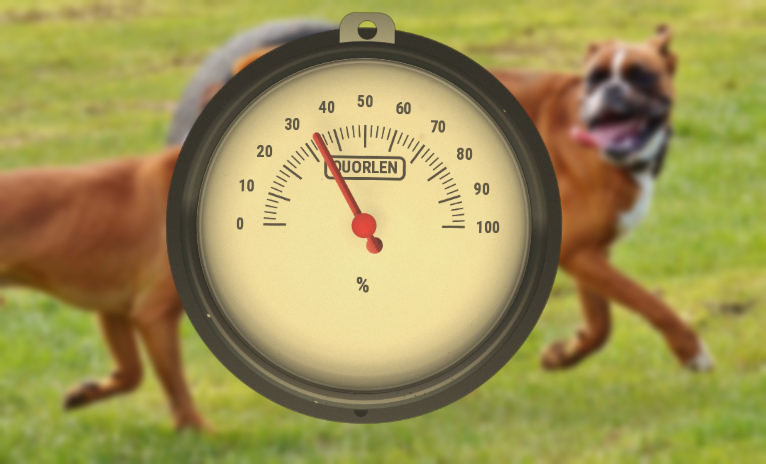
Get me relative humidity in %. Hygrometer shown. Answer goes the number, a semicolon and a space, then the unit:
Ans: 34; %
